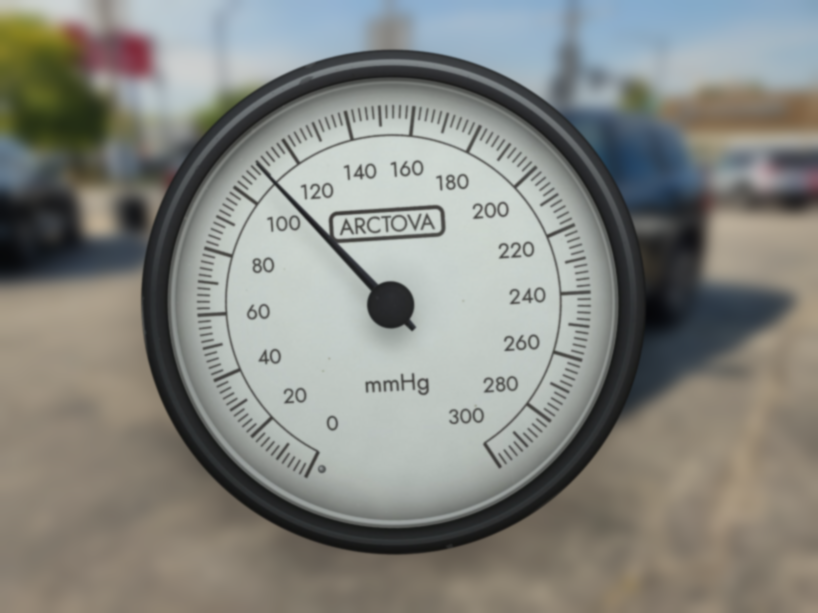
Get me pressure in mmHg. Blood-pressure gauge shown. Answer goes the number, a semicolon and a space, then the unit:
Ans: 110; mmHg
